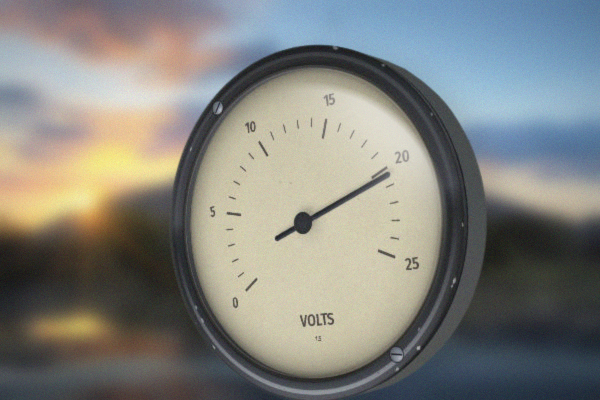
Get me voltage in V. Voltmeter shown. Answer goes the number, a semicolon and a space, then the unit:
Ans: 20.5; V
